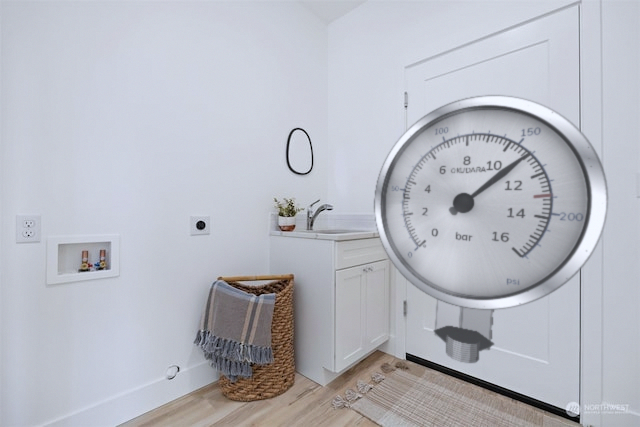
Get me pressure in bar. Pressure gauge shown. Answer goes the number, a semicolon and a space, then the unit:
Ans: 11; bar
